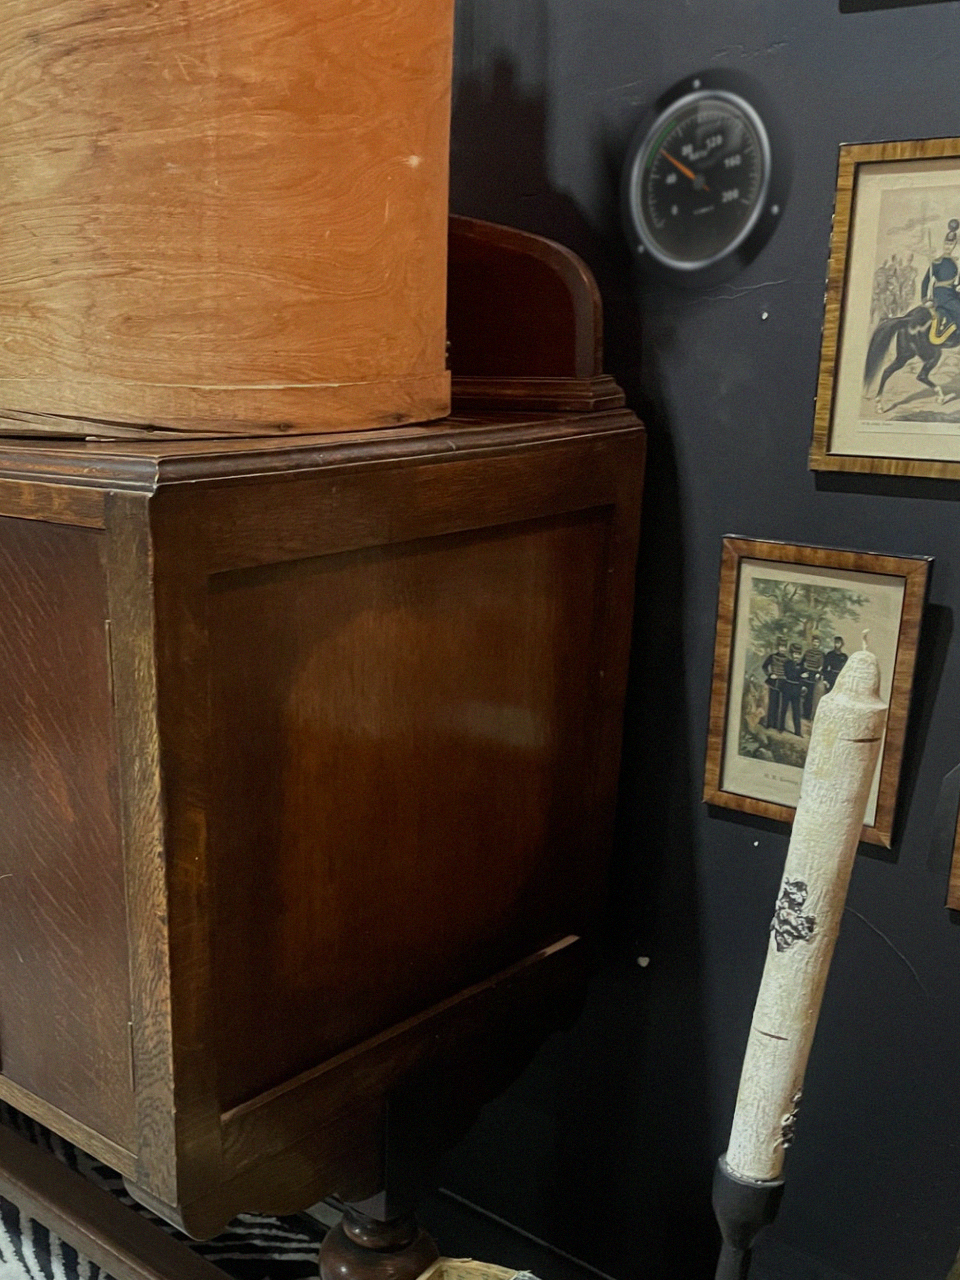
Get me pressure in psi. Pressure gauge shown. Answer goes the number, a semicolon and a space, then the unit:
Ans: 60; psi
